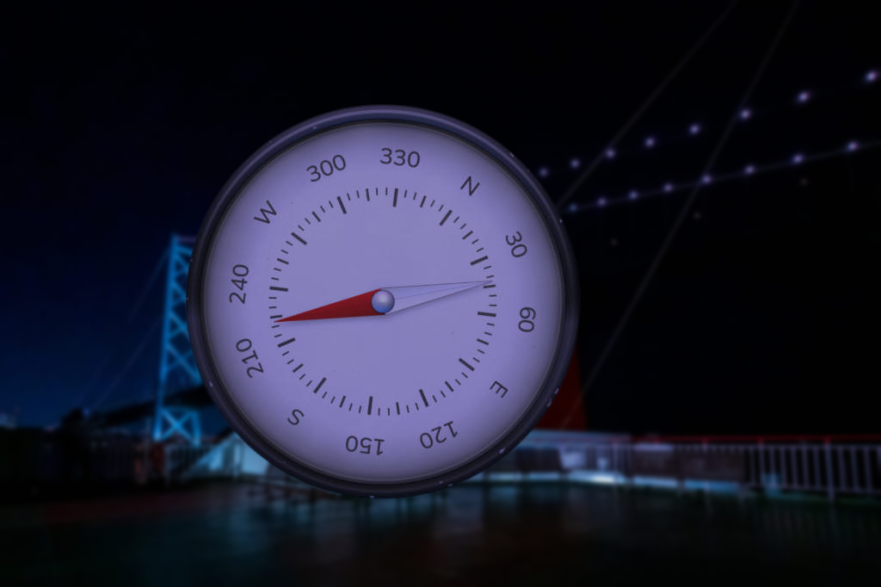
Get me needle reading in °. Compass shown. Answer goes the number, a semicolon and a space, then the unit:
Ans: 222.5; °
